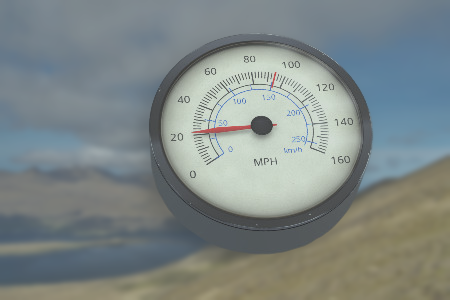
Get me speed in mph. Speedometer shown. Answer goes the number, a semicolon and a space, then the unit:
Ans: 20; mph
